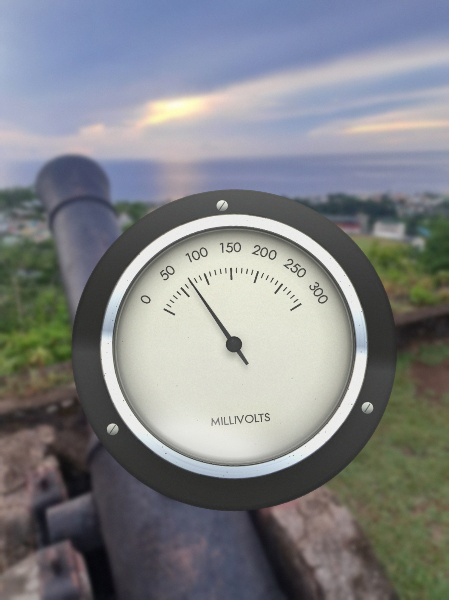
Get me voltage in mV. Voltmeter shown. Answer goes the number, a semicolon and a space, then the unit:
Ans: 70; mV
